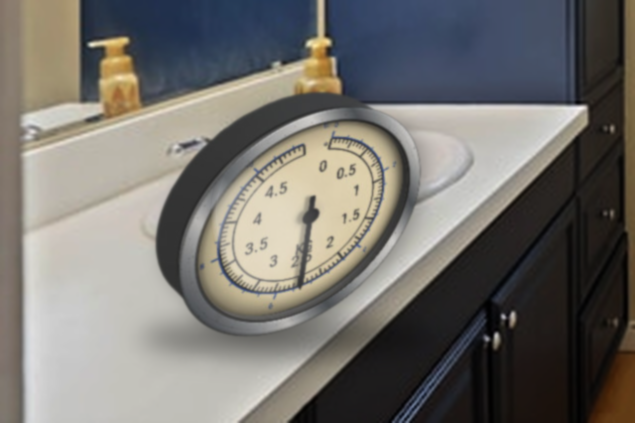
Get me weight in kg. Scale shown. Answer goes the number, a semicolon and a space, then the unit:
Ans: 2.5; kg
